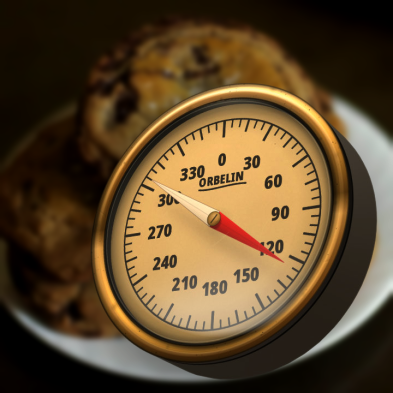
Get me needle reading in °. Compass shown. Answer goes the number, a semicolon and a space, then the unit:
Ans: 125; °
